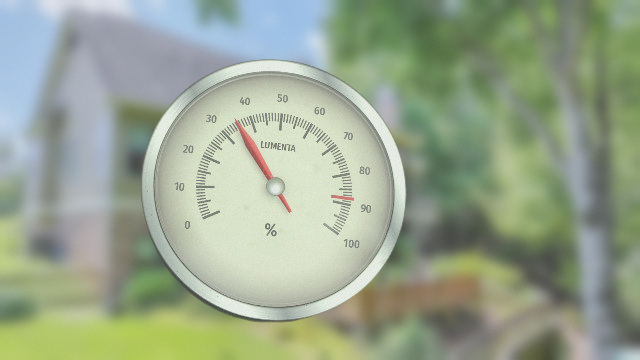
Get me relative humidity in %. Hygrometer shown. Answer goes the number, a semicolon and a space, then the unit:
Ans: 35; %
